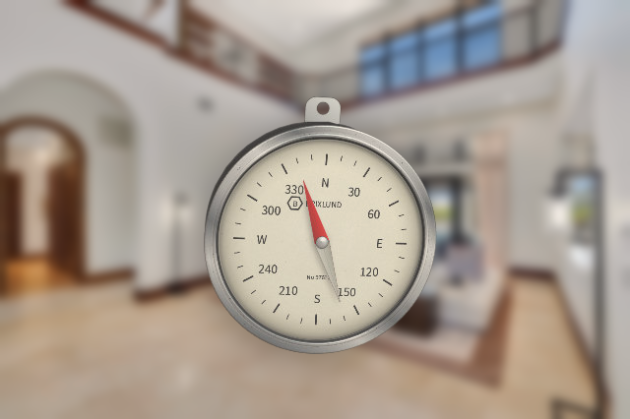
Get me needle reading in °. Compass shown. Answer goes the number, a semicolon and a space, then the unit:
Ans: 340; °
